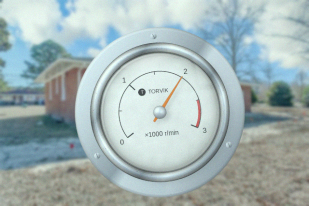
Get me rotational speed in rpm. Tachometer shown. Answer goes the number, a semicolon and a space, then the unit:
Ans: 2000; rpm
